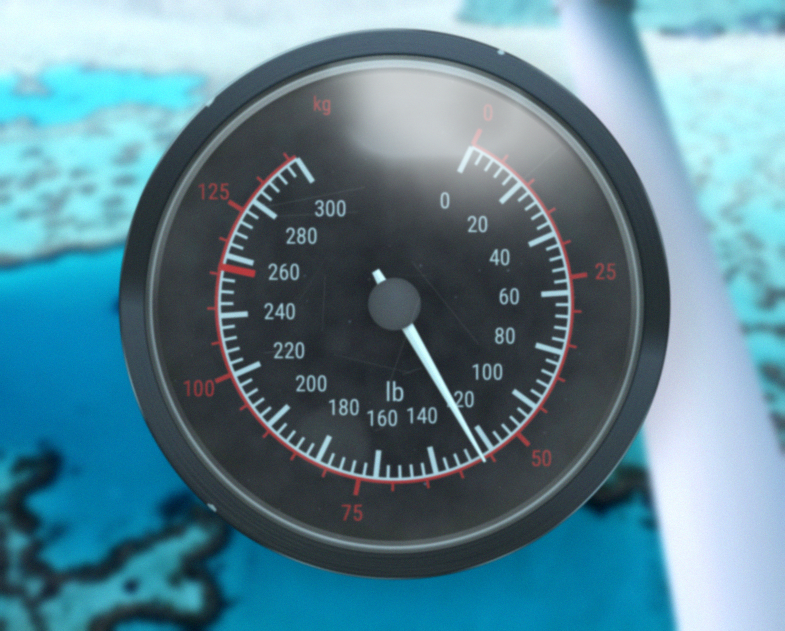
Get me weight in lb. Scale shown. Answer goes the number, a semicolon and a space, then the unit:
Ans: 124; lb
